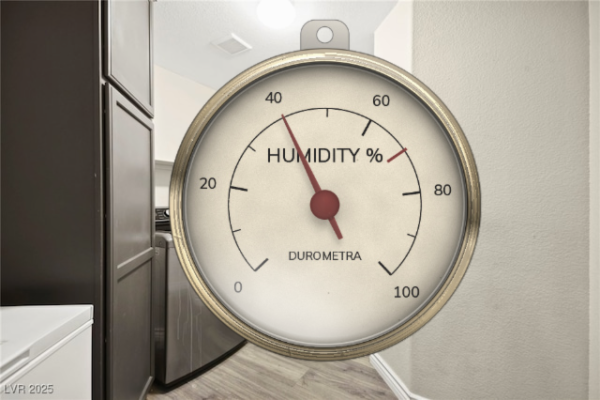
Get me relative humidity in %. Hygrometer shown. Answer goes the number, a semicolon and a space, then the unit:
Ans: 40; %
